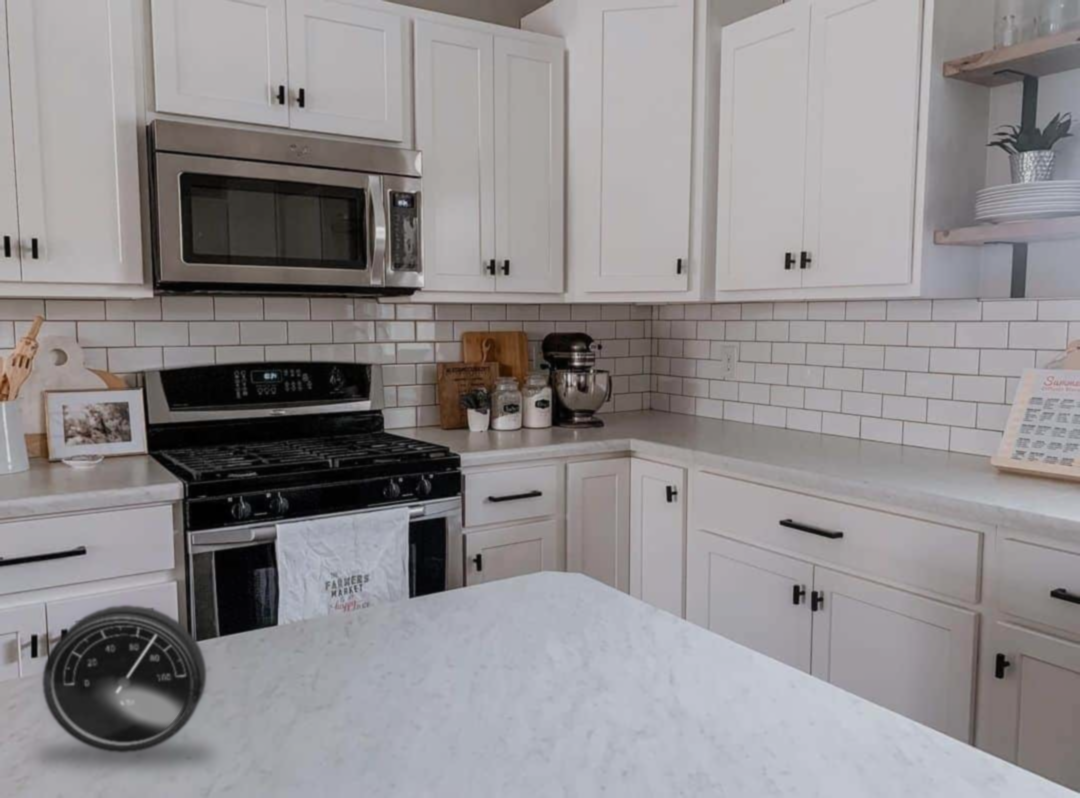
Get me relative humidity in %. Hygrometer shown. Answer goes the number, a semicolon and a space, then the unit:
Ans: 70; %
